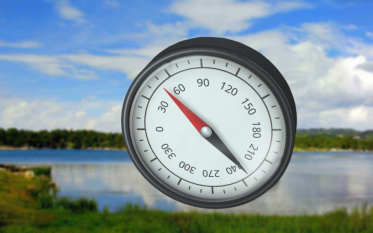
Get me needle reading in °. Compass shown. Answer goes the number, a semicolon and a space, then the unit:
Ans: 50; °
